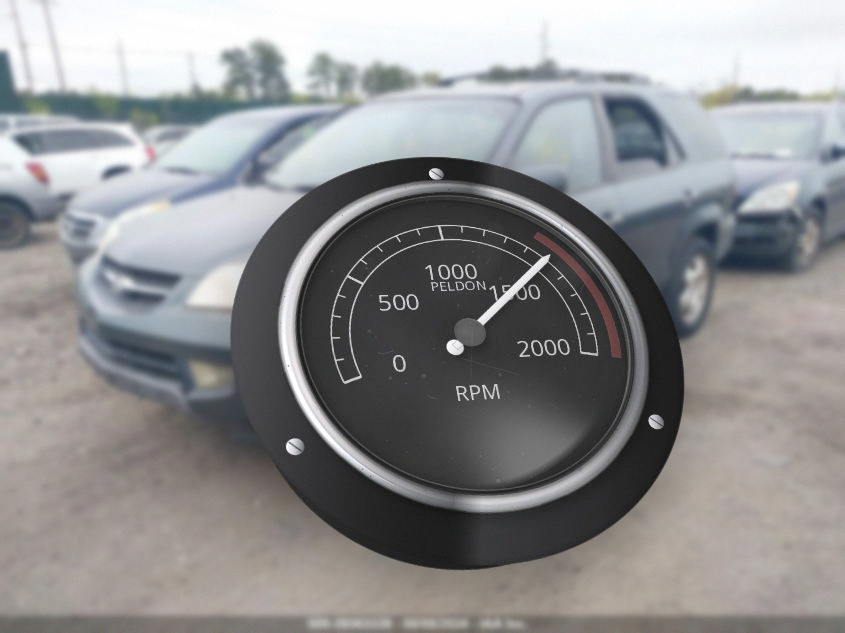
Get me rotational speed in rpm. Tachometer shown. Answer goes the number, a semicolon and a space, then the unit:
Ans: 1500; rpm
